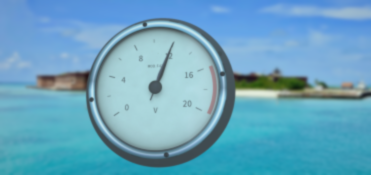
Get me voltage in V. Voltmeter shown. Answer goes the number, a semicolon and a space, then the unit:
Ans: 12; V
